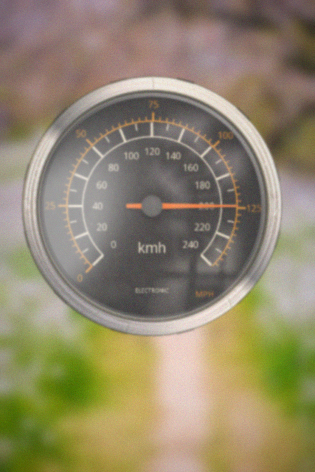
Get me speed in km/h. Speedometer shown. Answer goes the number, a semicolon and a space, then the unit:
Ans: 200; km/h
